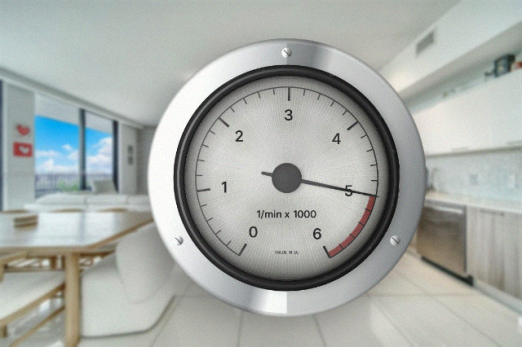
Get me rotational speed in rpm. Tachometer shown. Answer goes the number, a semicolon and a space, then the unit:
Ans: 5000; rpm
